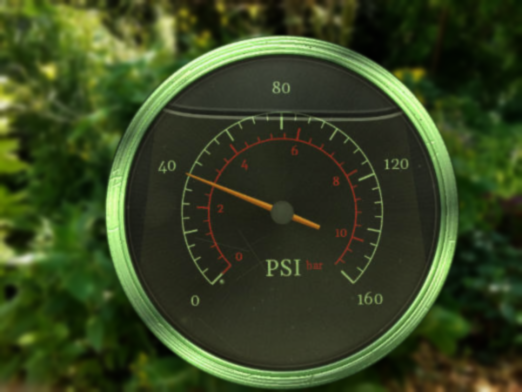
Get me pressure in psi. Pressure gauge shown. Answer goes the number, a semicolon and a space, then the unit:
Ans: 40; psi
